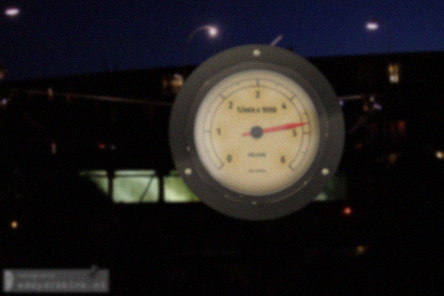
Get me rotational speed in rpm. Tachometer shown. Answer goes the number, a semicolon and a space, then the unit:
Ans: 4750; rpm
